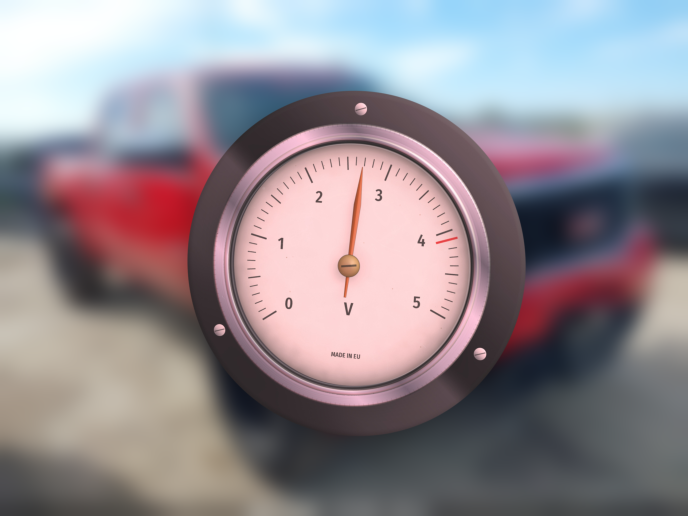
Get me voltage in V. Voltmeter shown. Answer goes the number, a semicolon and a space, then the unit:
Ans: 2.7; V
